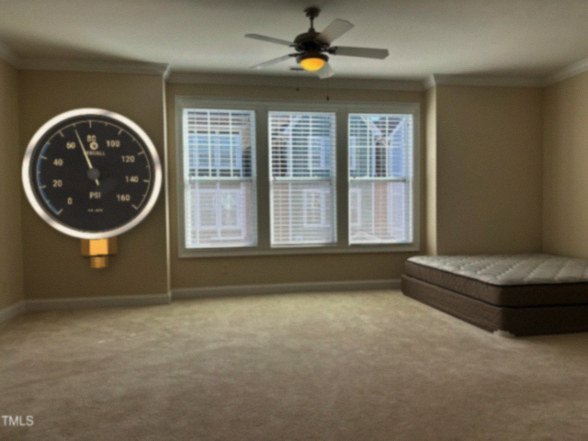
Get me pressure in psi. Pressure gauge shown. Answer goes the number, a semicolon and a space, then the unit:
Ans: 70; psi
